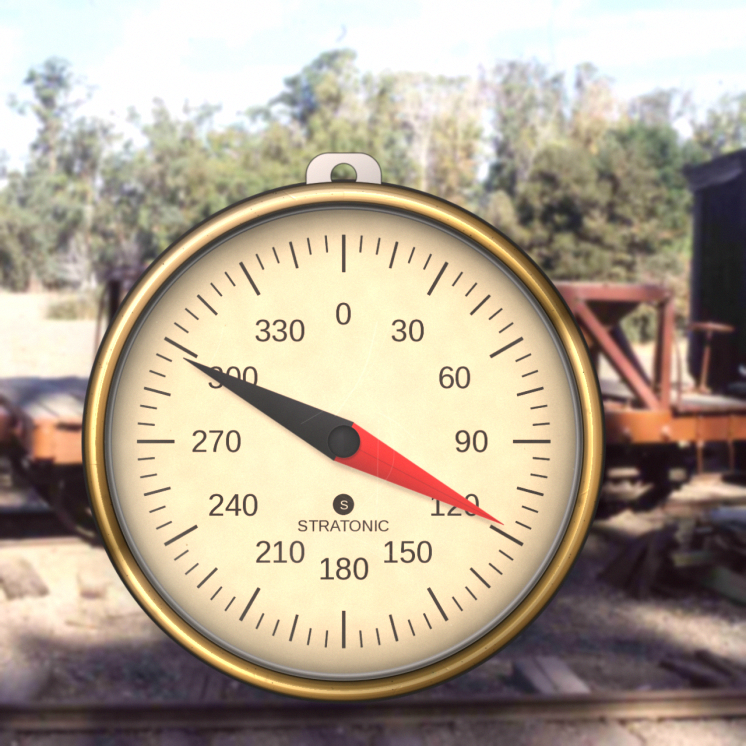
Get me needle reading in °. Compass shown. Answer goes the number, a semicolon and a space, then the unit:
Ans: 117.5; °
